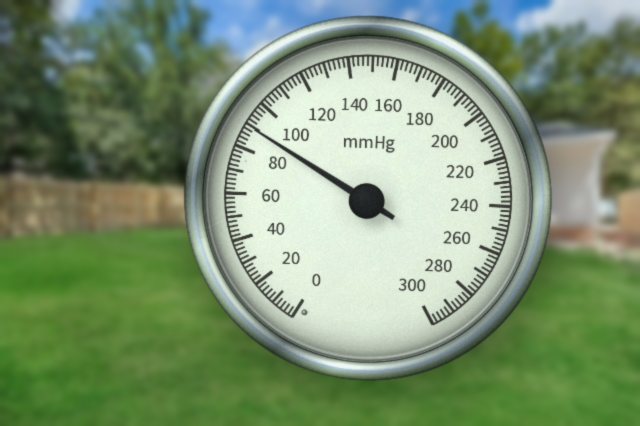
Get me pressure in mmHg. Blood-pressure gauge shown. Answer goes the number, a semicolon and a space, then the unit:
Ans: 90; mmHg
